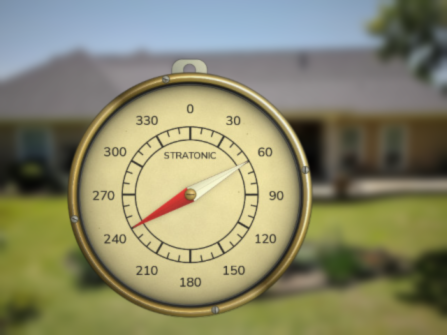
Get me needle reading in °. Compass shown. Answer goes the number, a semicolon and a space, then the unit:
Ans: 240; °
